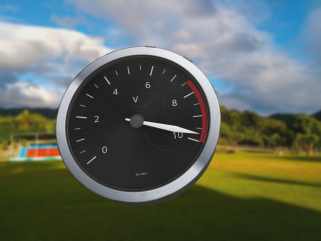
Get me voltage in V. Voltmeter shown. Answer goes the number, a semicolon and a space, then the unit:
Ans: 9.75; V
